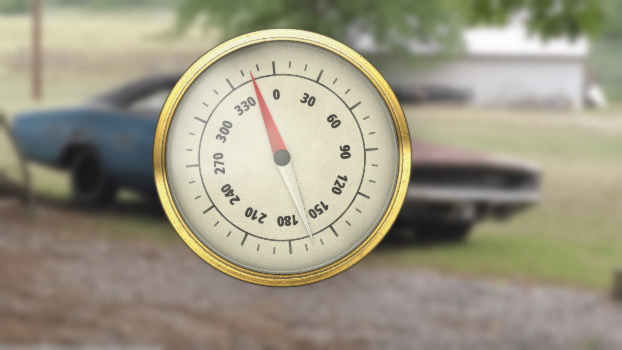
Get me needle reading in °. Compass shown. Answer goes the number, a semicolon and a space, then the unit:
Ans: 345; °
